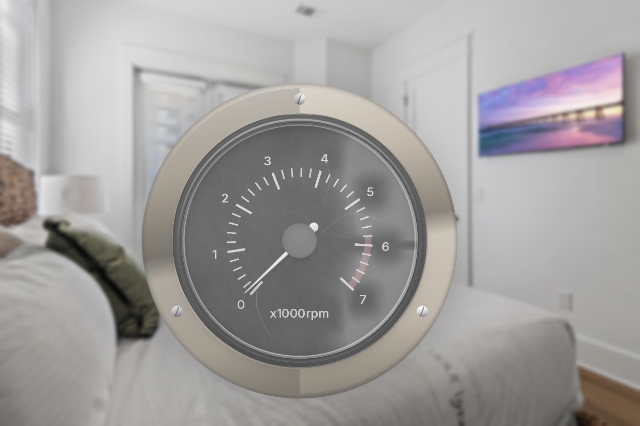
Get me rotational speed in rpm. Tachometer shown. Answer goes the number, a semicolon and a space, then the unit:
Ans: 100; rpm
